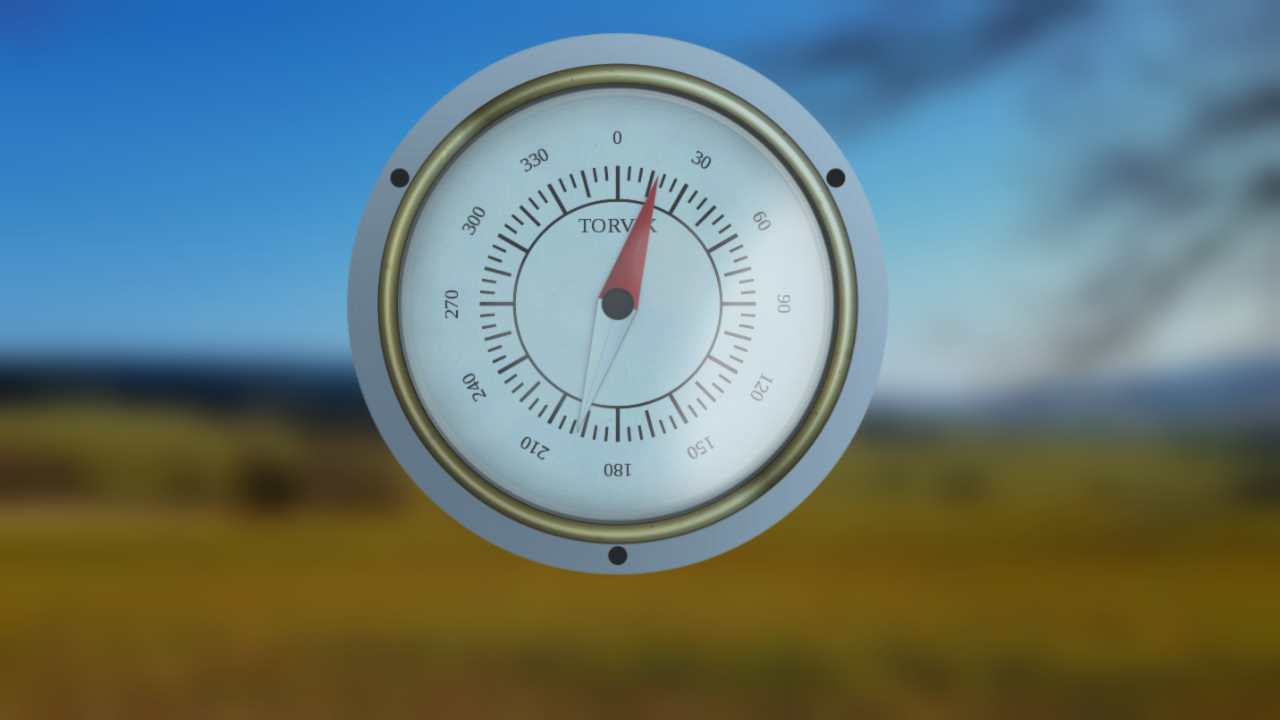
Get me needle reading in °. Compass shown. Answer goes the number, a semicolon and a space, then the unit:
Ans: 17.5; °
